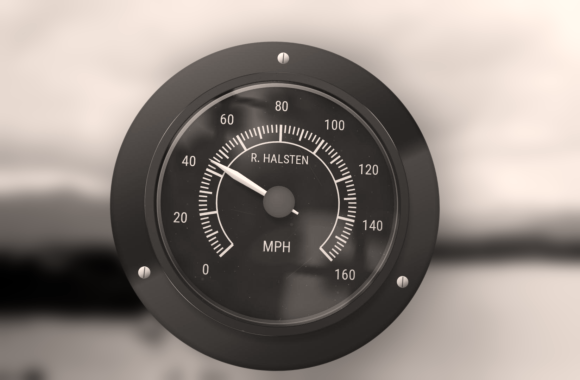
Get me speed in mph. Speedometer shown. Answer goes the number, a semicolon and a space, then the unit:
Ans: 44; mph
